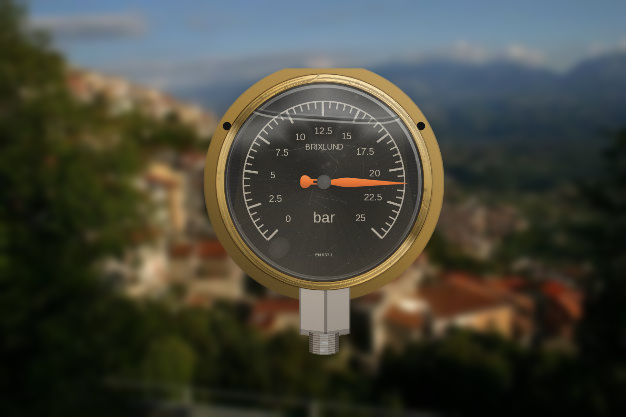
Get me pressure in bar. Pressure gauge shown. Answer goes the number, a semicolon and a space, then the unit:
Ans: 21; bar
